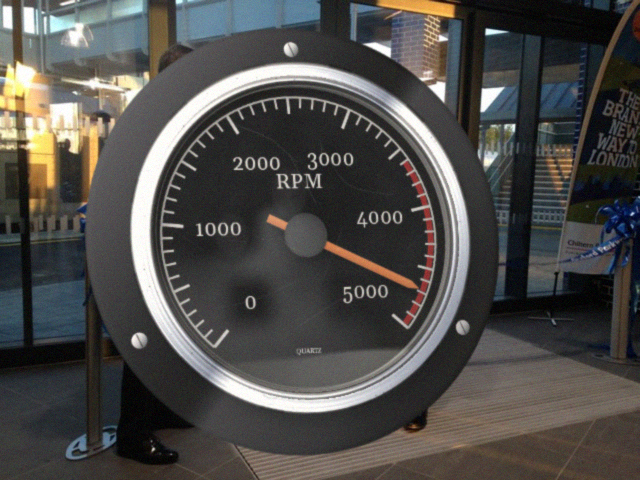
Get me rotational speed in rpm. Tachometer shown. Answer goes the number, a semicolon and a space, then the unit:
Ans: 4700; rpm
